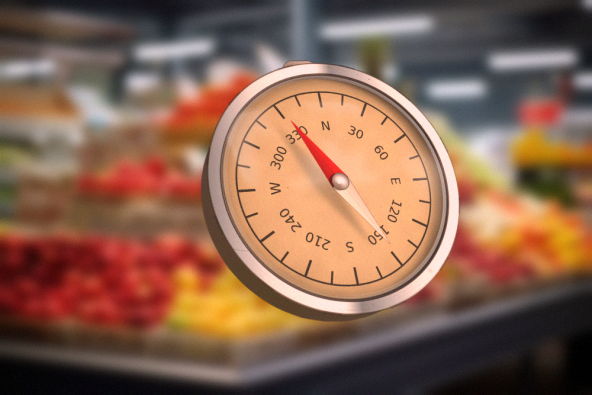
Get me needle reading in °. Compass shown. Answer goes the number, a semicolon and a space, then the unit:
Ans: 330; °
